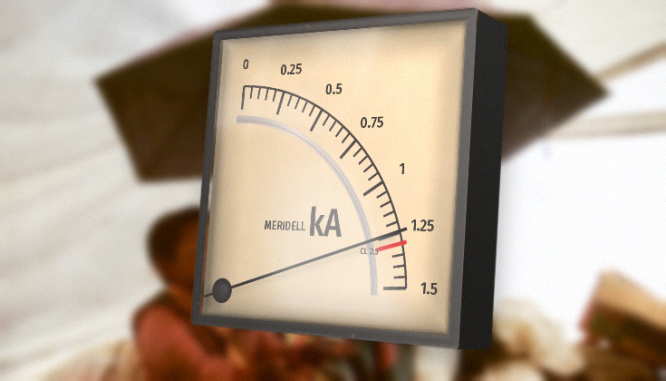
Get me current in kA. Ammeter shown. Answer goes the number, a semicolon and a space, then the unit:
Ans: 1.25; kA
